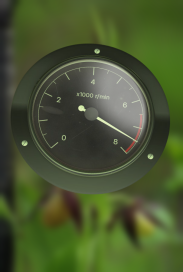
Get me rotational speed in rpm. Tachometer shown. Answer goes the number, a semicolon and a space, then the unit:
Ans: 7500; rpm
